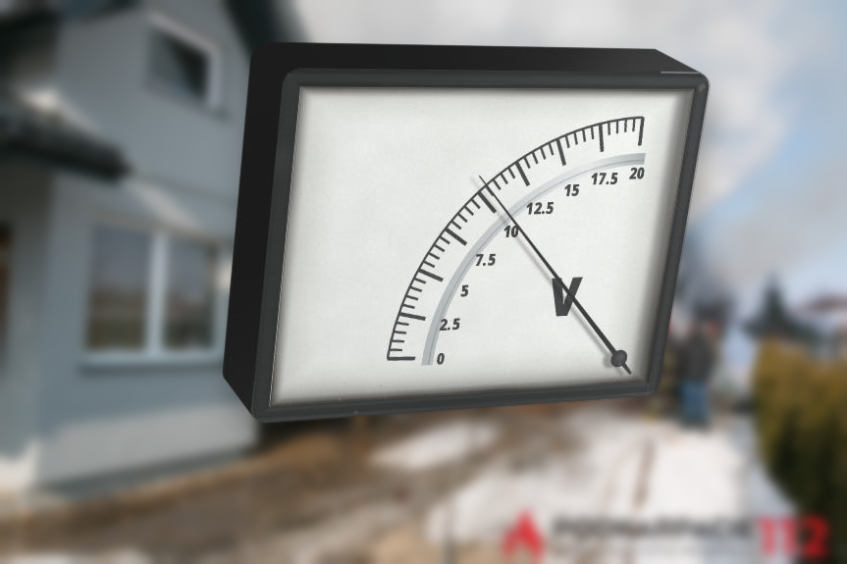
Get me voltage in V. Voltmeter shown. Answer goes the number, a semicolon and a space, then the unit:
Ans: 10.5; V
